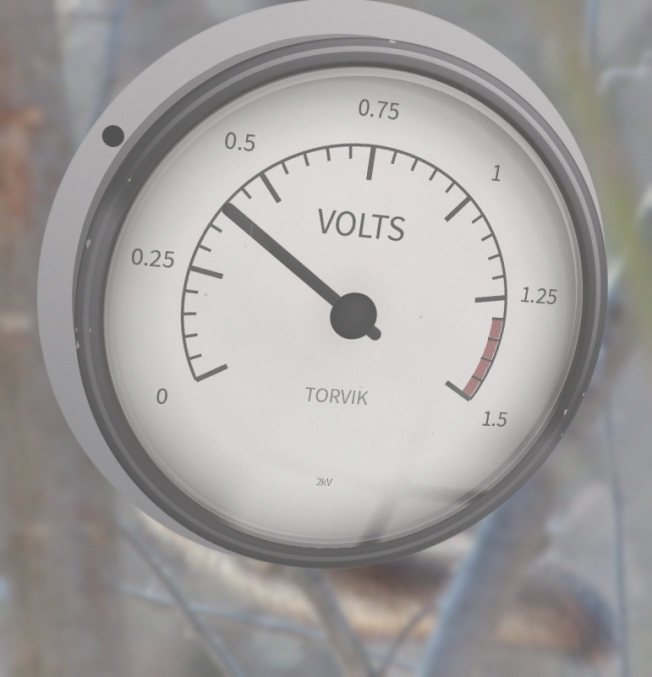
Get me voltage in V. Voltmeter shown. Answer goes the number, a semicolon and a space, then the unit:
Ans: 0.4; V
